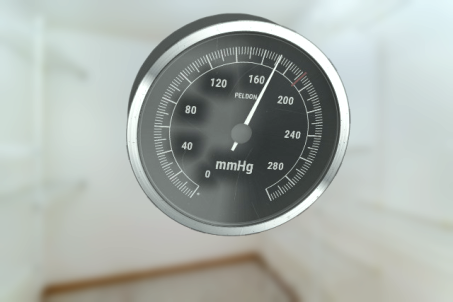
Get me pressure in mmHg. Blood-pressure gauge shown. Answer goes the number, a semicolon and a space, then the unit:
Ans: 170; mmHg
